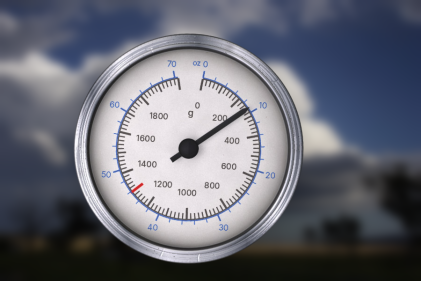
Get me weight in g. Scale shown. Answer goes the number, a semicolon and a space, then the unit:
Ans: 260; g
